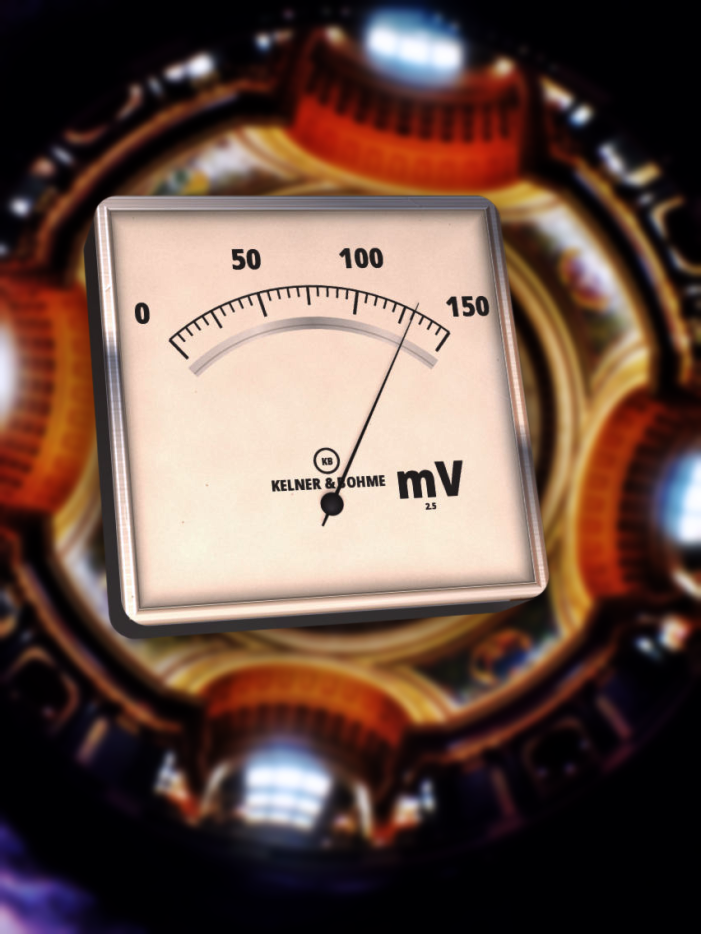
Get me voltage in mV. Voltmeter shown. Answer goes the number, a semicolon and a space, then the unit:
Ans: 130; mV
